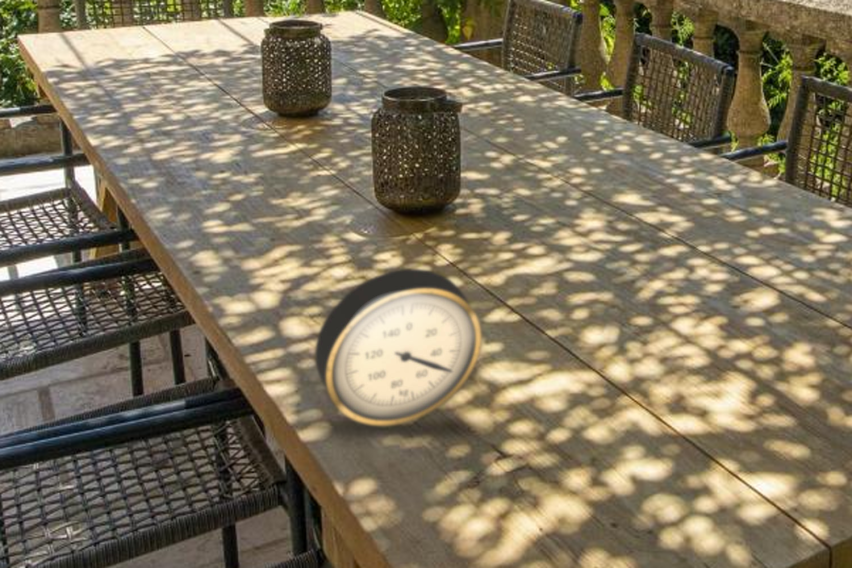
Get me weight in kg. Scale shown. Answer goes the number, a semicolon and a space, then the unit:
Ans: 50; kg
